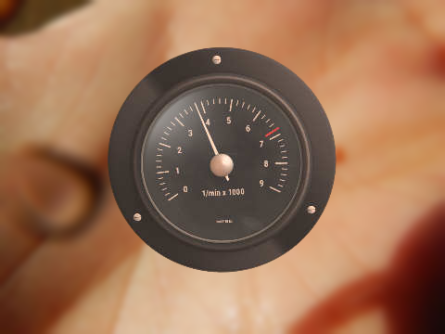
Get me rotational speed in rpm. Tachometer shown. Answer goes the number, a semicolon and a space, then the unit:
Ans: 3800; rpm
